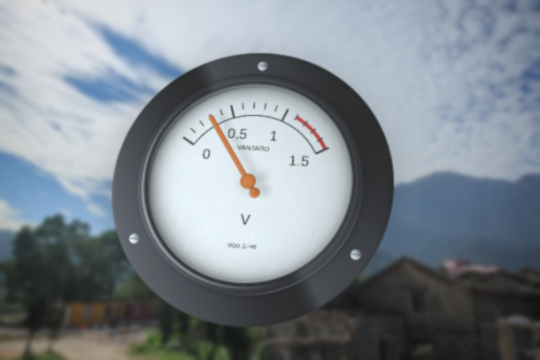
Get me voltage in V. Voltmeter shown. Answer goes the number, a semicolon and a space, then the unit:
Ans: 0.3; V
